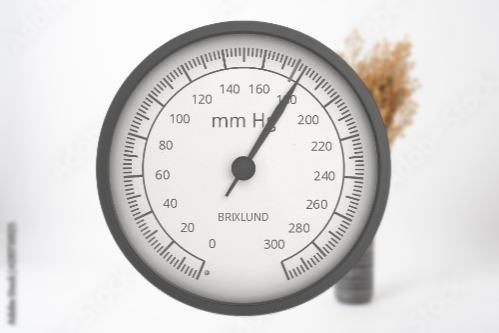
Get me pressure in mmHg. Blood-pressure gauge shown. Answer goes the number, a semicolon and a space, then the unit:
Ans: 180; mmHg
